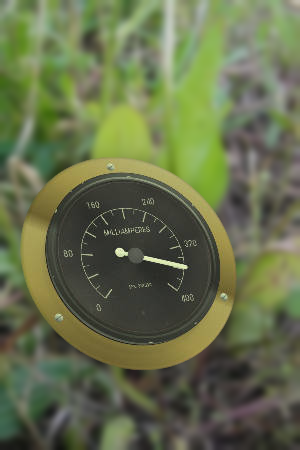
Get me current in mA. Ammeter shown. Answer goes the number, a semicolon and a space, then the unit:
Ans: 360; mA
